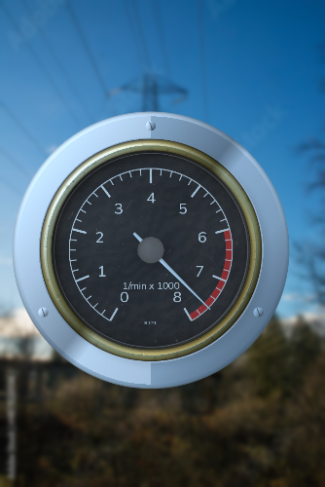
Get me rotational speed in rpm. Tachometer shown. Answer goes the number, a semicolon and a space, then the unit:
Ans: 7600; rpm
